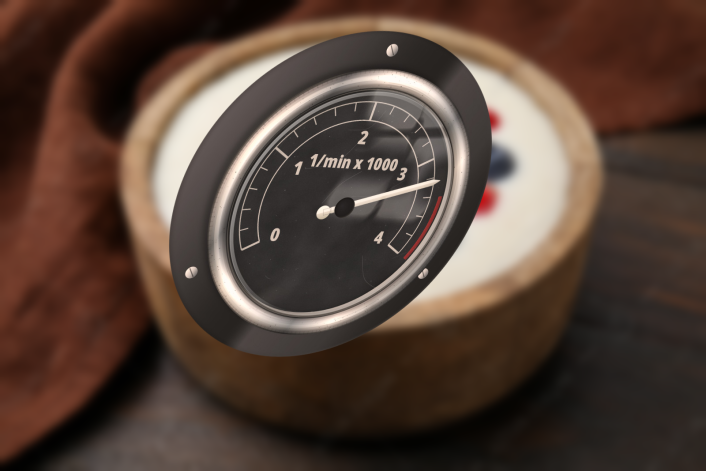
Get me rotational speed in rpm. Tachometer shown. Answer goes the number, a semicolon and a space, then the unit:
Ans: 3200; rpm
